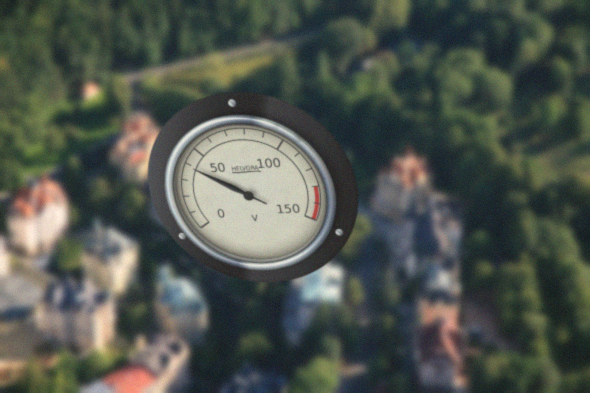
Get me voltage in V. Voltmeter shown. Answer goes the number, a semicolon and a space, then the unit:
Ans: 40; V
